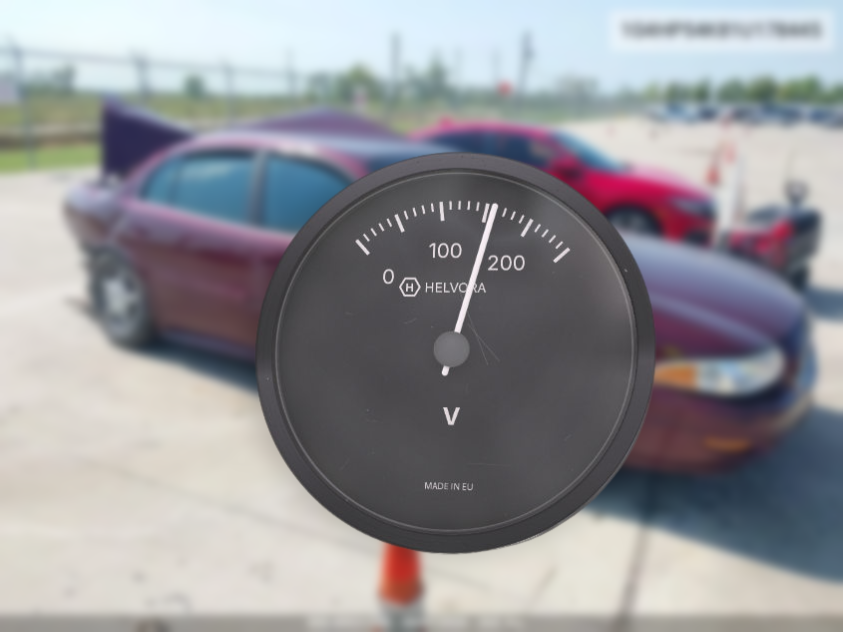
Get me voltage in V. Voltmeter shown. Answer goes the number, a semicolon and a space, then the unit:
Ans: 160; V
